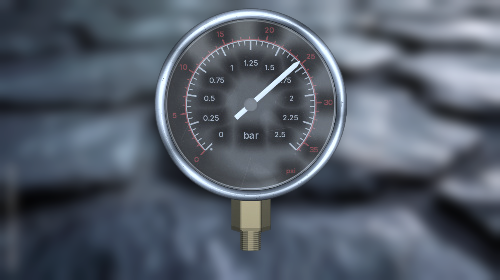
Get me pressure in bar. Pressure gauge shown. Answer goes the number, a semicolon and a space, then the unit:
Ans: 1.7; bar
